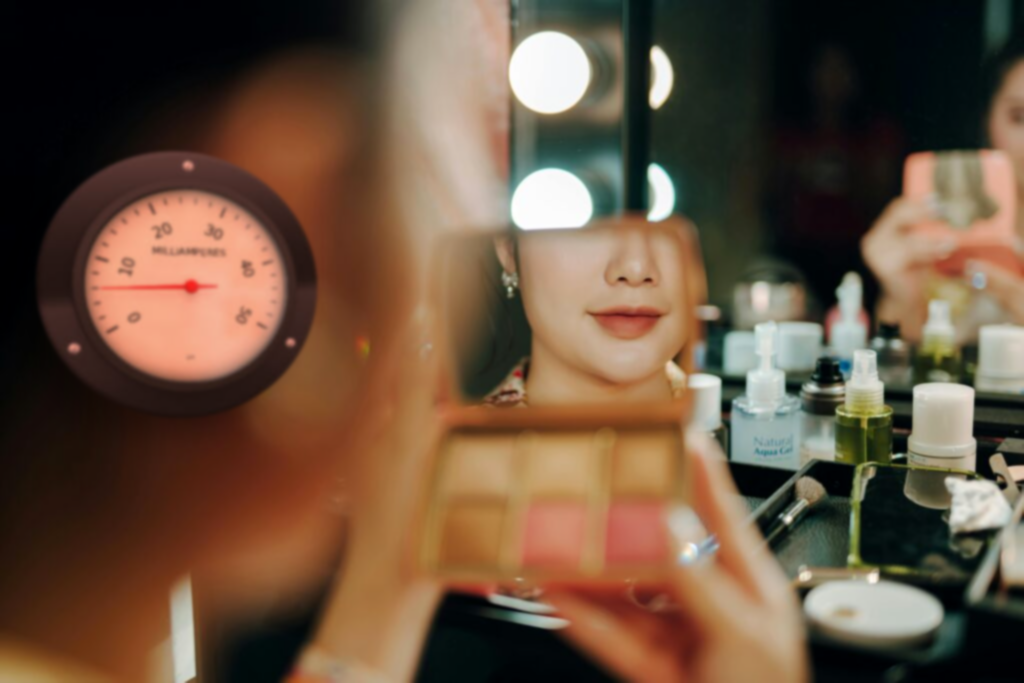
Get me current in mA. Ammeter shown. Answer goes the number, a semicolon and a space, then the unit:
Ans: 6; mA
